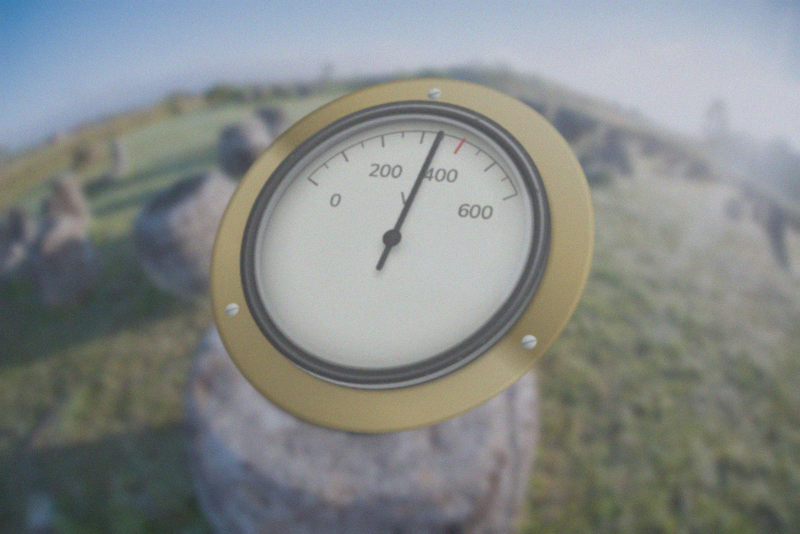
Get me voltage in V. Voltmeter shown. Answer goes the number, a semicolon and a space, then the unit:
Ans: 350; V
